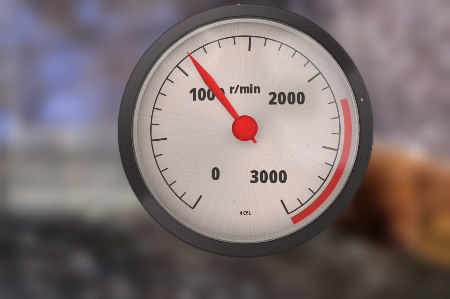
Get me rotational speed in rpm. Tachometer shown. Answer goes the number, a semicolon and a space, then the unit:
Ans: 1100; rpm
